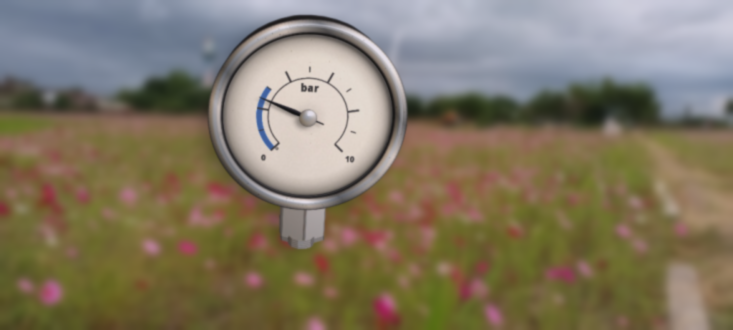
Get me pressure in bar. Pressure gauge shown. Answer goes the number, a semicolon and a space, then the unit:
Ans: 2.5; bar
